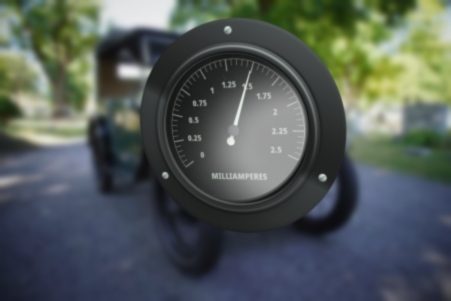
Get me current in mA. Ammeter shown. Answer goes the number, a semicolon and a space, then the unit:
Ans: 1.5; mA
